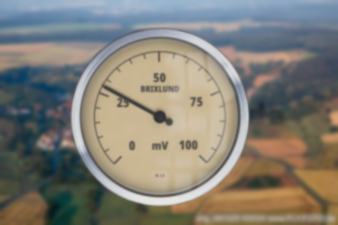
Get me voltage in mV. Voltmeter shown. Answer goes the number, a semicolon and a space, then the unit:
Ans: 27.5; mV
